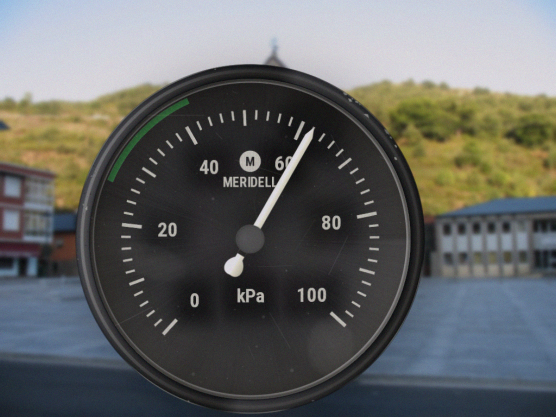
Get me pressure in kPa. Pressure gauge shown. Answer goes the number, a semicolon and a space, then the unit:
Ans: 62; kPa
